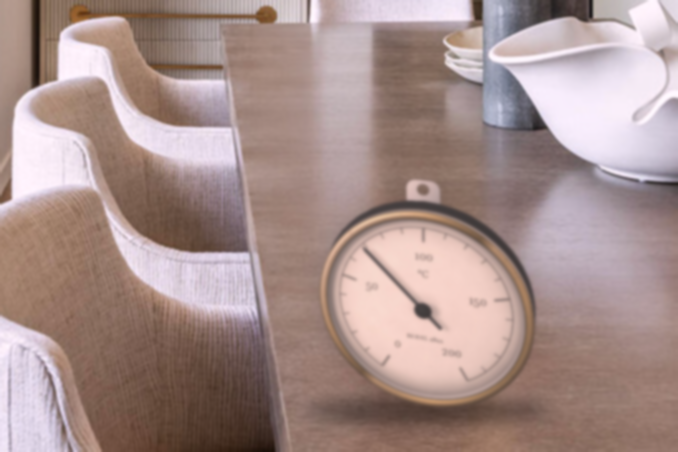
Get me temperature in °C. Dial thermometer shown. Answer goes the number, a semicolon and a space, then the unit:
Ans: 70; °C
